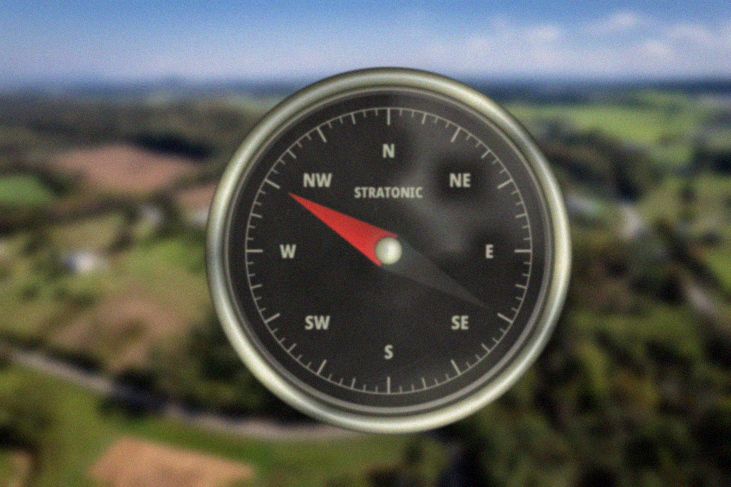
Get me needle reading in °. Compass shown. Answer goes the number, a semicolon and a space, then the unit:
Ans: 300; °
